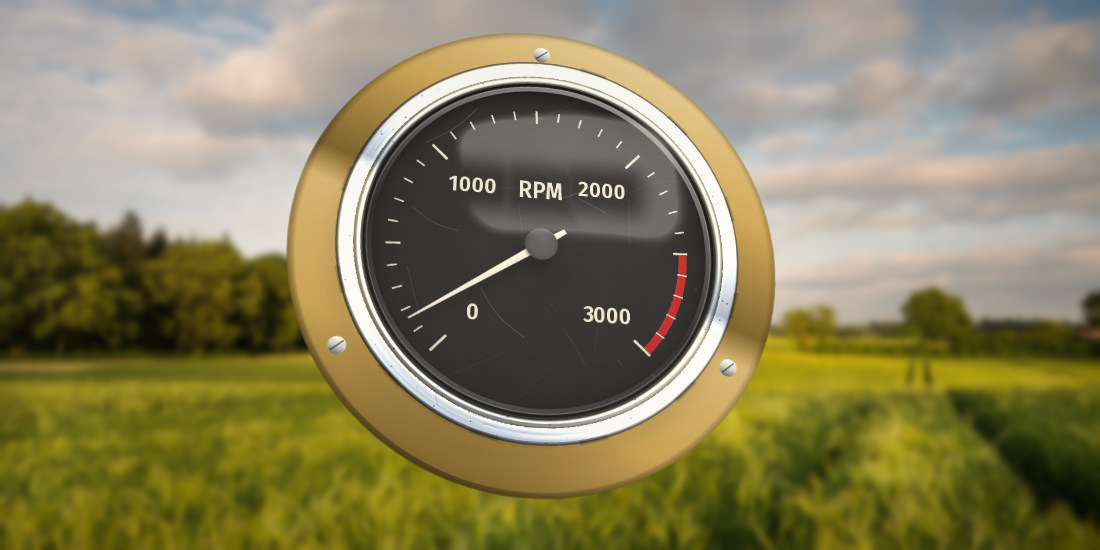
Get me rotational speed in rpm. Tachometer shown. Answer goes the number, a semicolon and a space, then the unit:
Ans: 150; rpm
